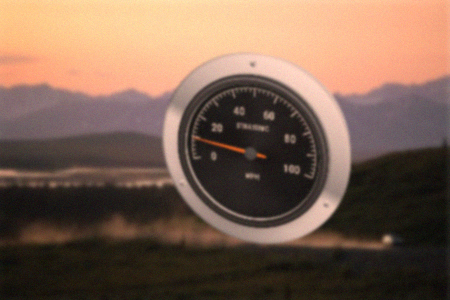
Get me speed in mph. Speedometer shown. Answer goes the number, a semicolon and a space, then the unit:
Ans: 10; mph
